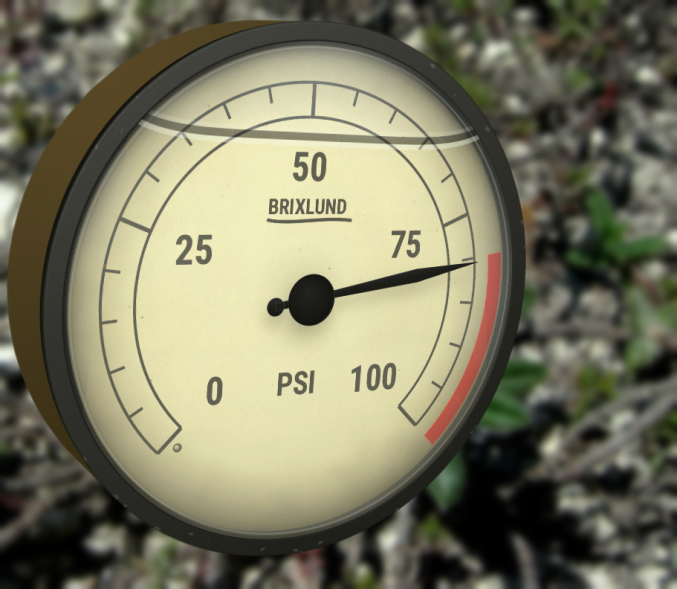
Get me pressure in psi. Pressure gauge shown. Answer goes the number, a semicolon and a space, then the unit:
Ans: 80; psi
